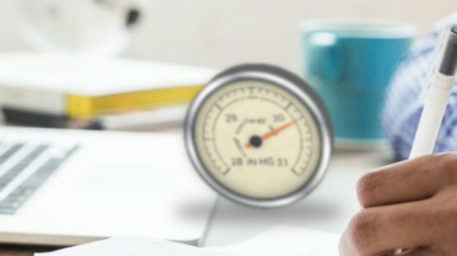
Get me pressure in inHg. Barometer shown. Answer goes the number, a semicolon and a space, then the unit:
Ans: 30.2; inHg
